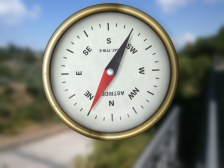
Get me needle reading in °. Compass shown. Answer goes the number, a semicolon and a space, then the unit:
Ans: 30; °
